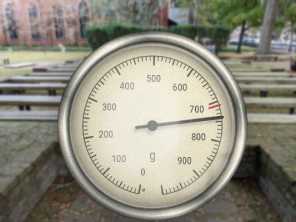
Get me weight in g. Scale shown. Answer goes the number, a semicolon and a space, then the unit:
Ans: 740; g
